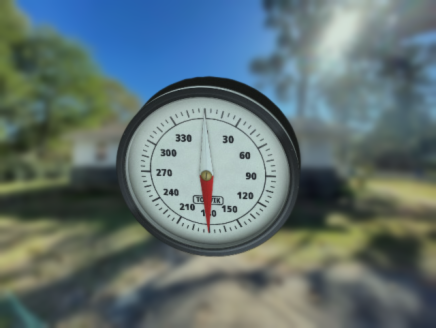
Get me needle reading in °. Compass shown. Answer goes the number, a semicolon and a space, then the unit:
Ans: 180; °
